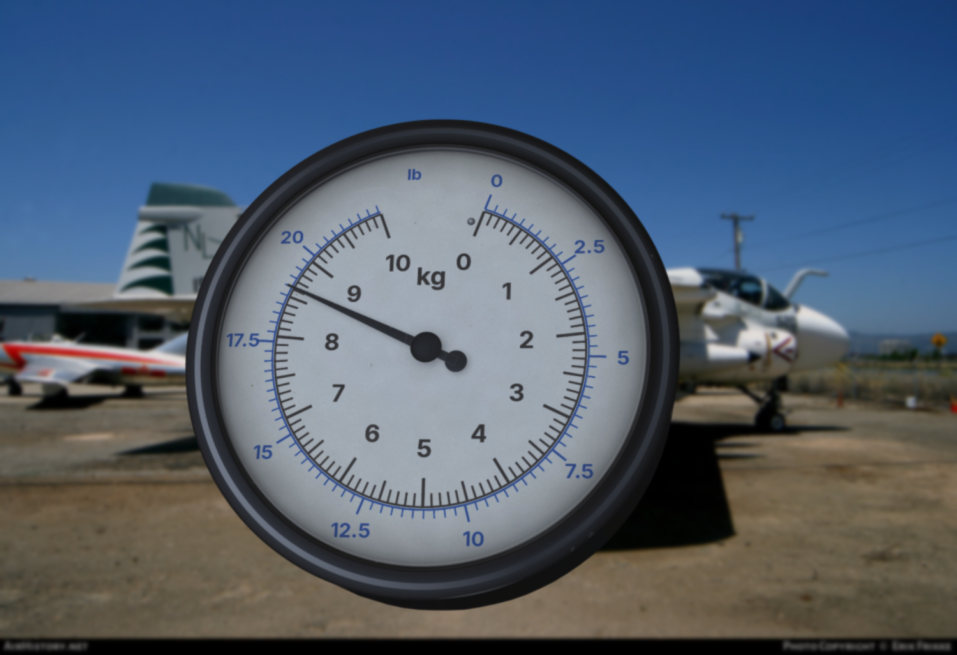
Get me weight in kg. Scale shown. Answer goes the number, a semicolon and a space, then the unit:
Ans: 8.6; kg
